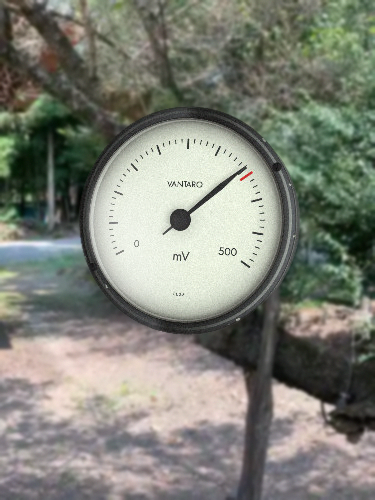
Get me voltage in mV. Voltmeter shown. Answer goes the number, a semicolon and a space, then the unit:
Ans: 350; mV
